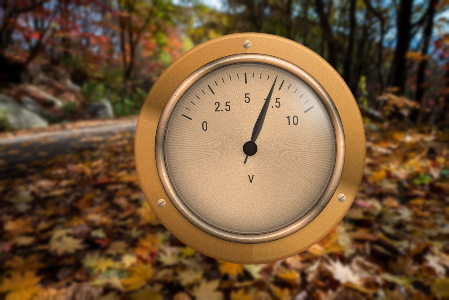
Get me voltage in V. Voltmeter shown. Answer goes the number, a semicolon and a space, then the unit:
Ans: 7; V
